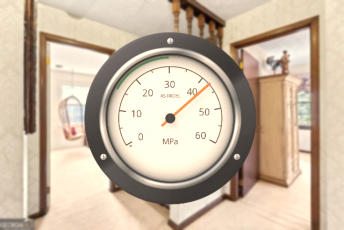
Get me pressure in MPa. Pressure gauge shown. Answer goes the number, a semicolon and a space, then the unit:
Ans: 42.5; MPa
